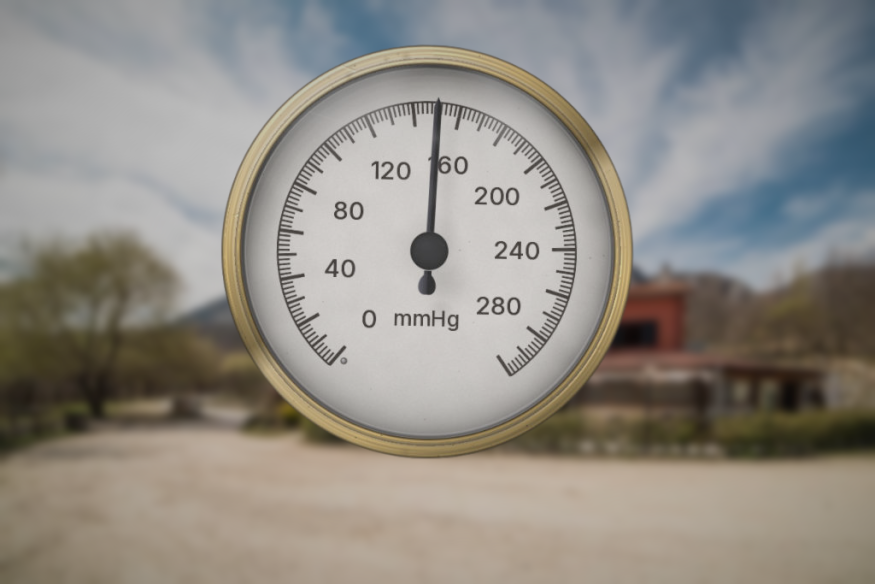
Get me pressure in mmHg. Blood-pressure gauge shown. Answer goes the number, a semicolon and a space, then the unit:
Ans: 150; mmHg
